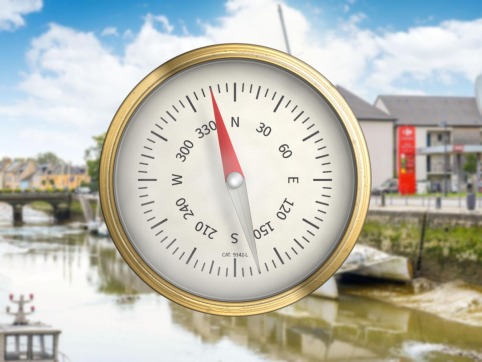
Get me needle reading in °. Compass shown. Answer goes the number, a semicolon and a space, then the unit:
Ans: 345; °
